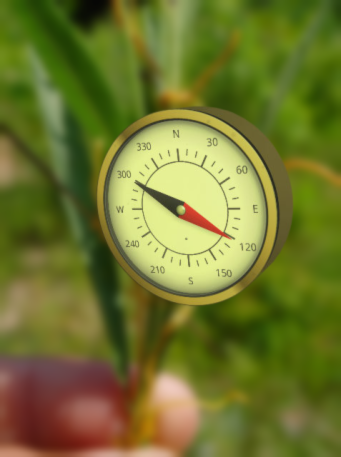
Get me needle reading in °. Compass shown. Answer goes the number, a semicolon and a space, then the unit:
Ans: 120; °
